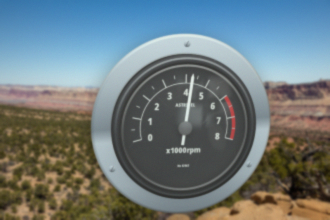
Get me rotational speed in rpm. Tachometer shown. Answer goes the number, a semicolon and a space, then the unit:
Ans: 4250; rpm
